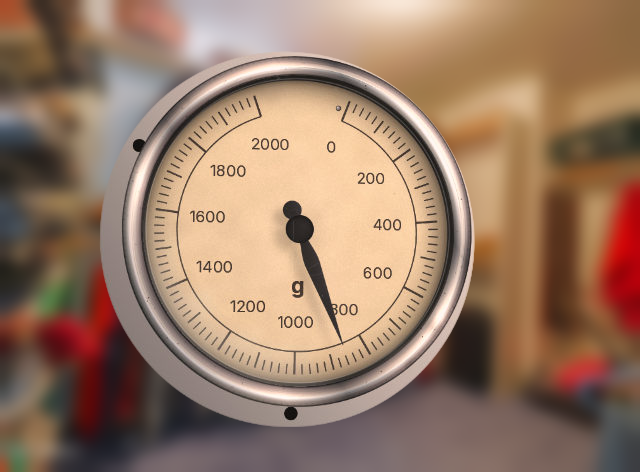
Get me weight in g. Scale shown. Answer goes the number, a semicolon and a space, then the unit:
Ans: 860; g
